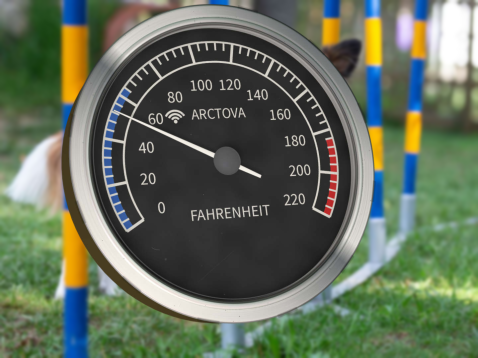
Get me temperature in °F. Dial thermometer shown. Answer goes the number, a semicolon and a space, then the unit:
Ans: 52; °F
